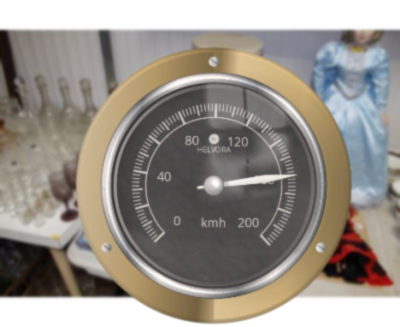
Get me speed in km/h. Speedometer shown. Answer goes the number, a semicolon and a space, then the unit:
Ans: 160; km/h
